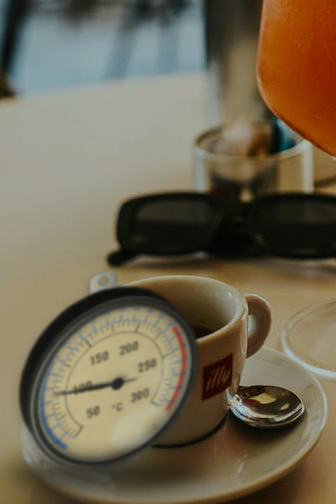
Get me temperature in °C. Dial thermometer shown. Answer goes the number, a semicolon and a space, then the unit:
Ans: 100; °C
